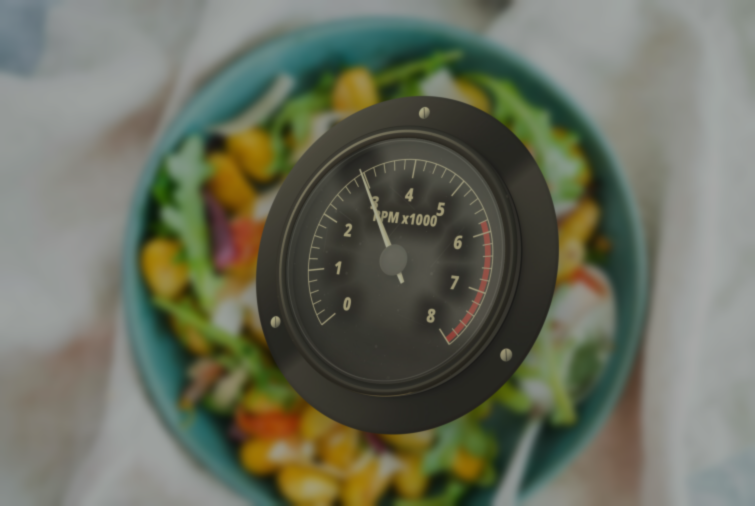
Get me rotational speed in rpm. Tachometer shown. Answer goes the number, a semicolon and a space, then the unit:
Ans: 3000; rpm
